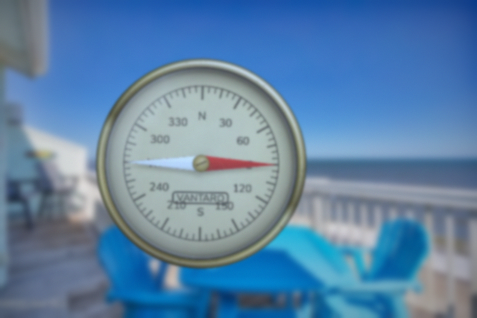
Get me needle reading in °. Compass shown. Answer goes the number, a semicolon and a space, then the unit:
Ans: 90; °
